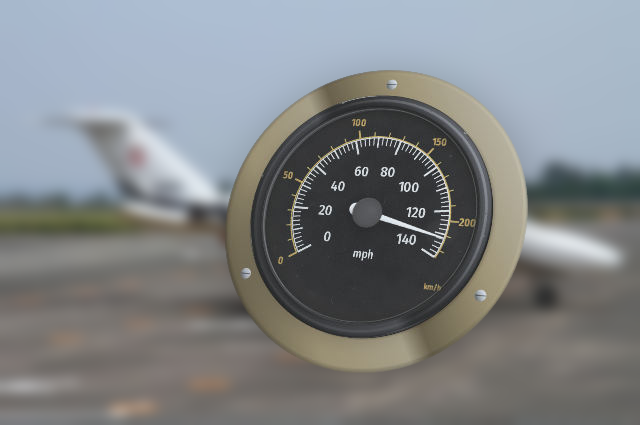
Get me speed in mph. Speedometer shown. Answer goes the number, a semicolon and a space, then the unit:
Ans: 132; mph
